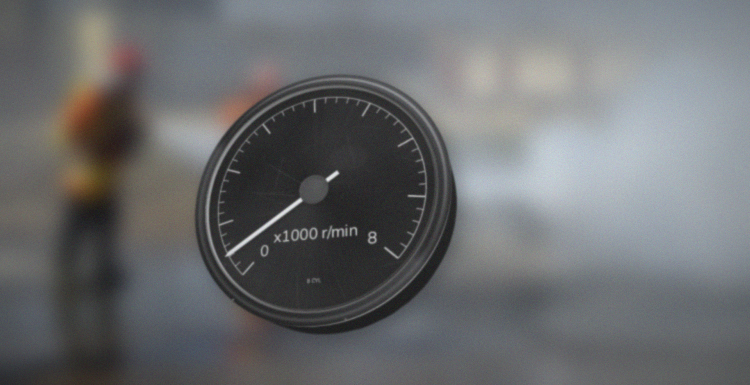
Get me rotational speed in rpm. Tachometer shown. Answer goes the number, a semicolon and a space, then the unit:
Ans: 400; rpm
